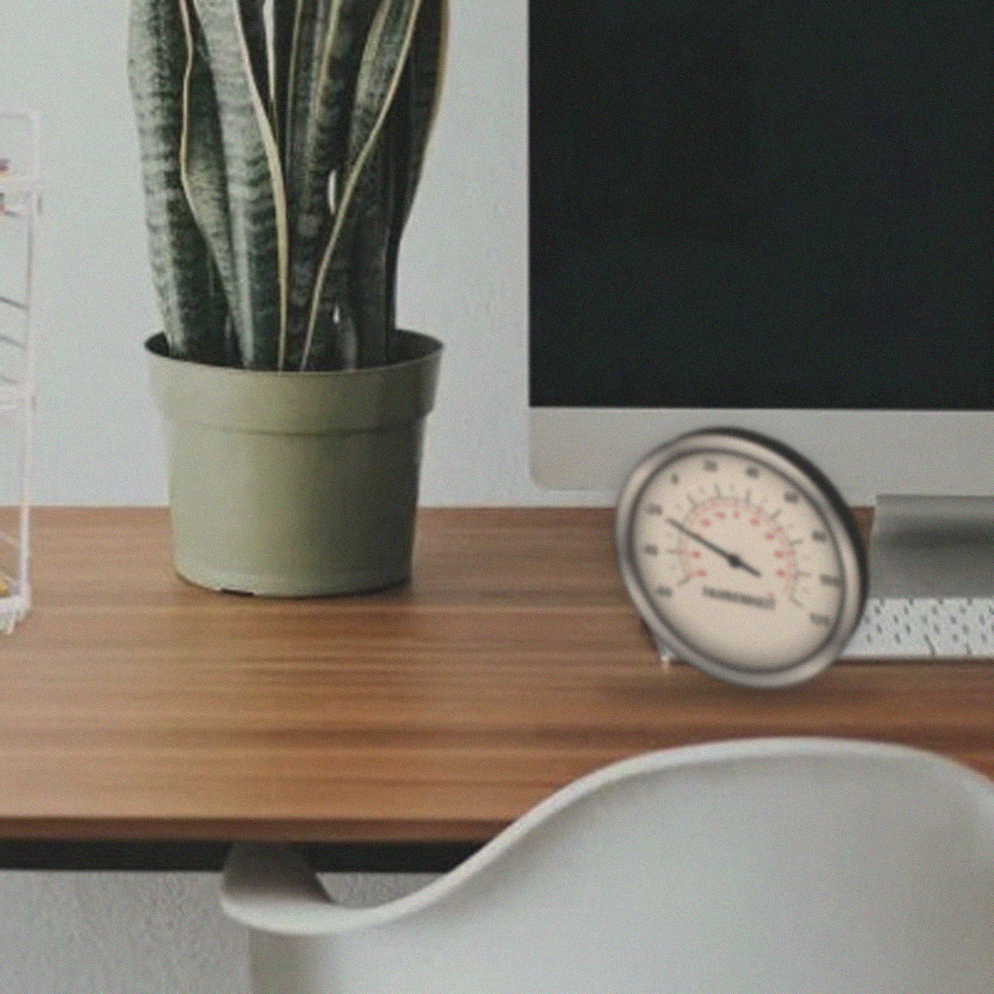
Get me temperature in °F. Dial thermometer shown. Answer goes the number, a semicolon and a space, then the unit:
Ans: -20; °F
